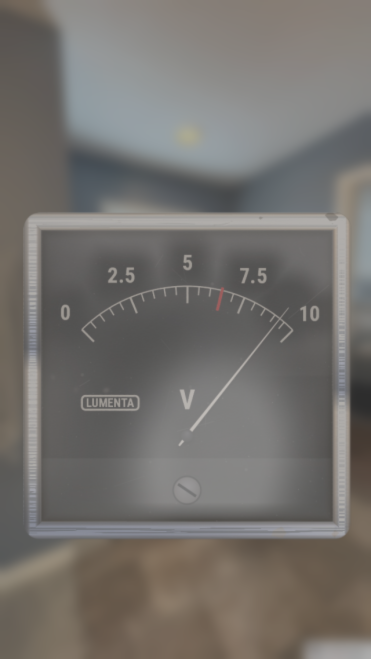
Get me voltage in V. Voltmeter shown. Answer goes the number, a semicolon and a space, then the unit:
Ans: 9.25; V
